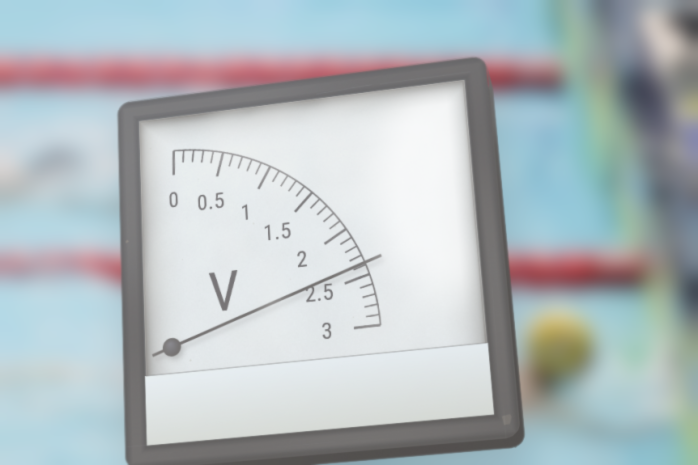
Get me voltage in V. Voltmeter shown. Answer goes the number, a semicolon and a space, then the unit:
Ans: 2.4; V
